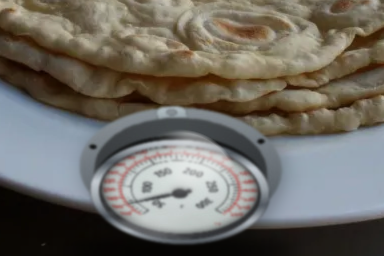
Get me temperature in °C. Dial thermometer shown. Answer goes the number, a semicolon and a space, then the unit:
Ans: 75; °C
